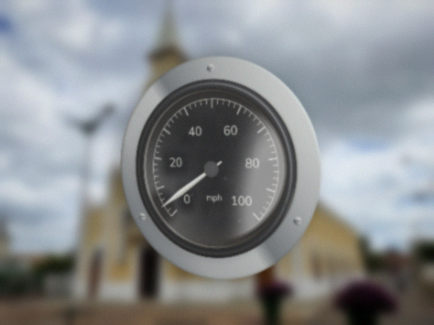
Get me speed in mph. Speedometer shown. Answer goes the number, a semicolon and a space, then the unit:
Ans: 4; mph
